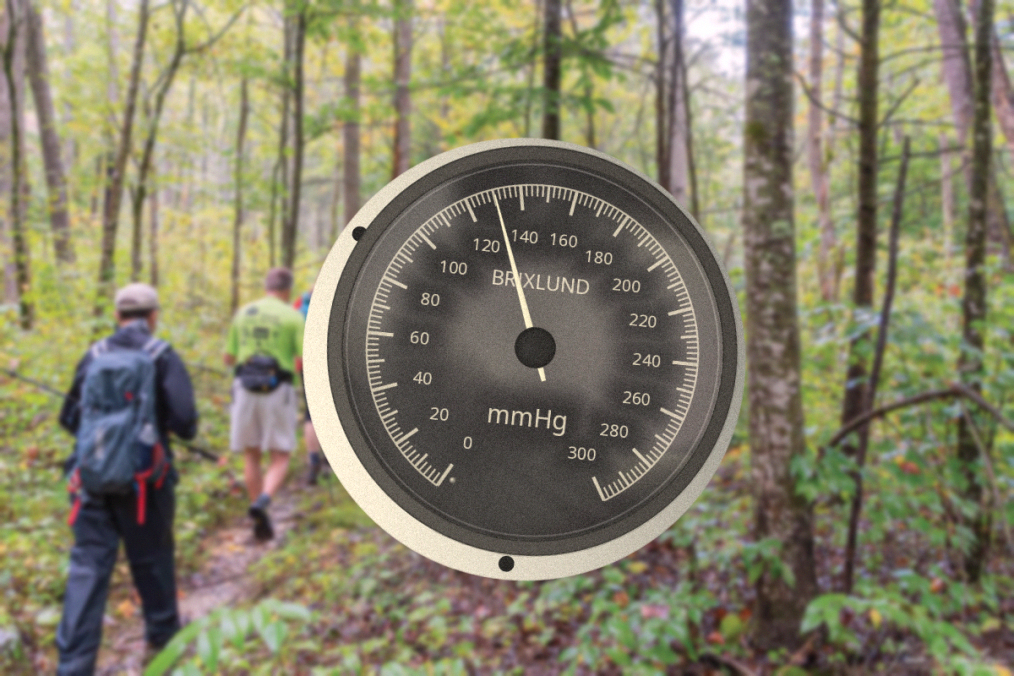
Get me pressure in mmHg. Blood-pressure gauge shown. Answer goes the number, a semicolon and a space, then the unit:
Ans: 130; mmHg
